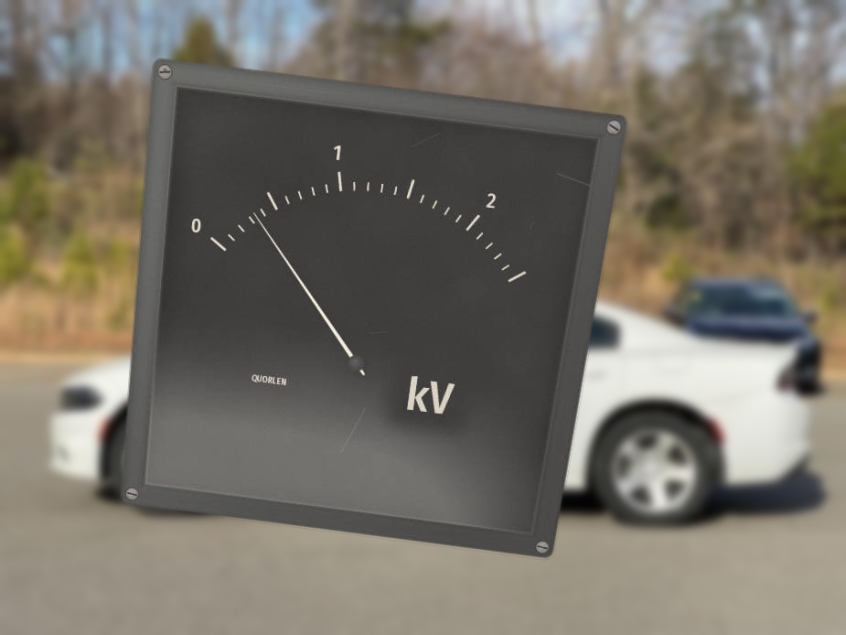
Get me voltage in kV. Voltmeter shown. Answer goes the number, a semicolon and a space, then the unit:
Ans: 0.35; kV
